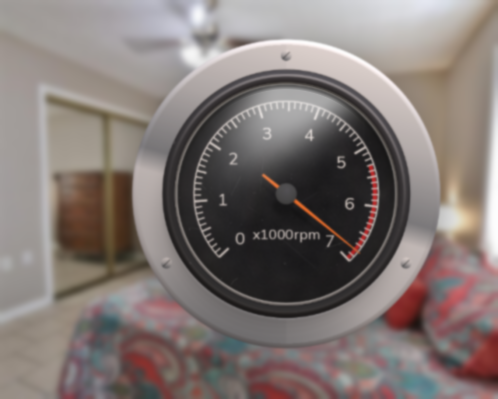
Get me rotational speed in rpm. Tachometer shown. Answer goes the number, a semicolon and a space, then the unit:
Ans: 6800; rpm
